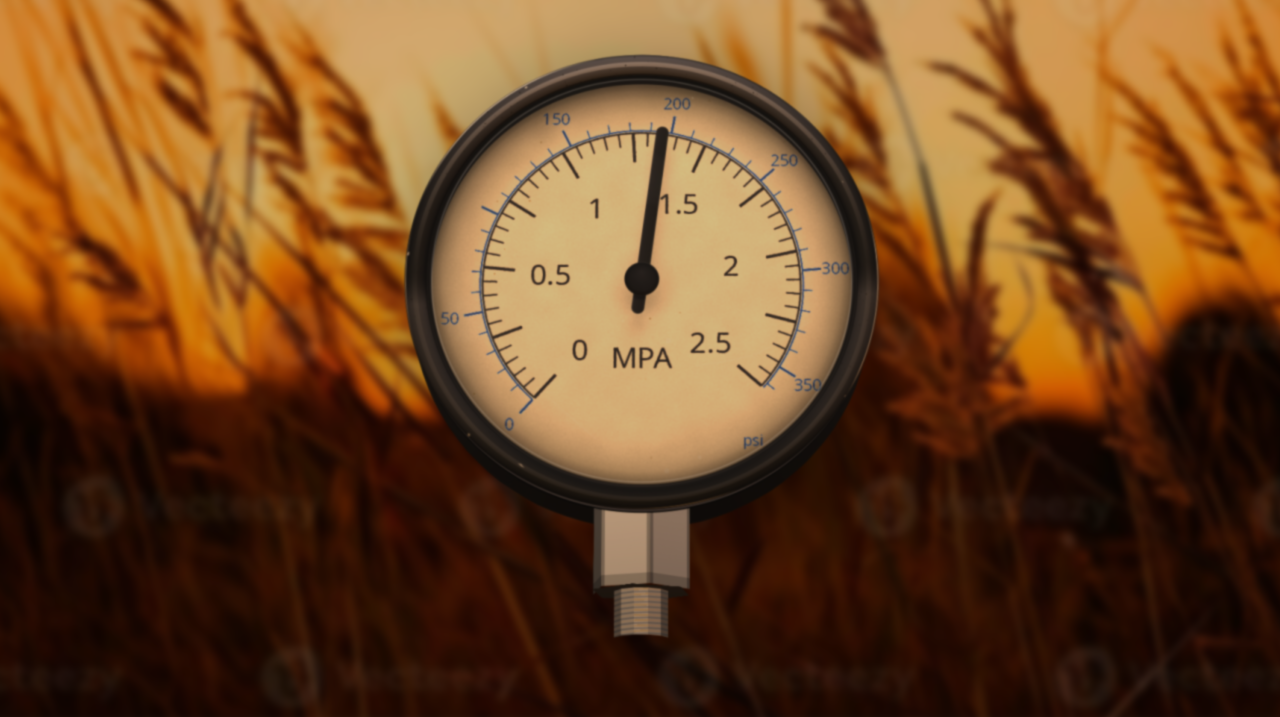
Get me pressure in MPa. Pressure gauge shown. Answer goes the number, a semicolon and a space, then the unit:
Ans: 1.35; MPa
